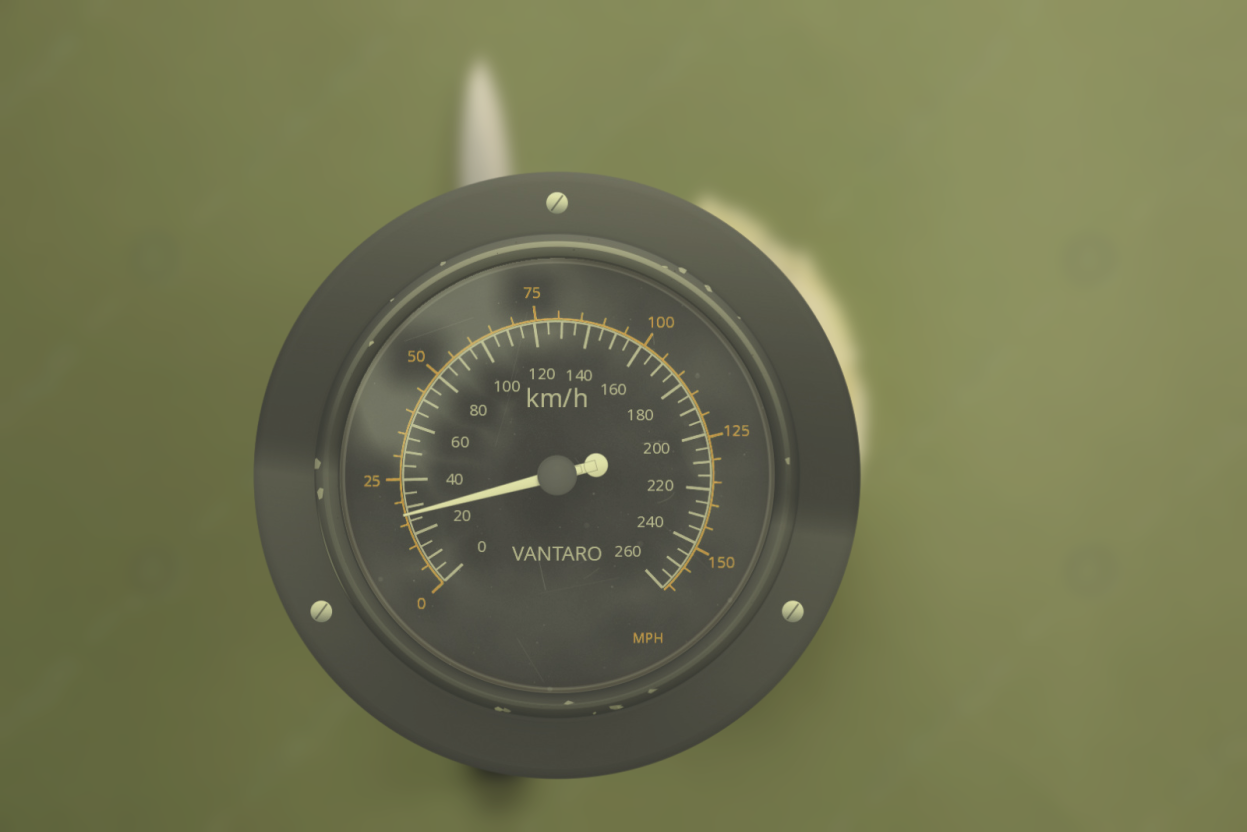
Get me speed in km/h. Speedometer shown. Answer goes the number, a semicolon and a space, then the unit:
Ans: 27.5; km/h
